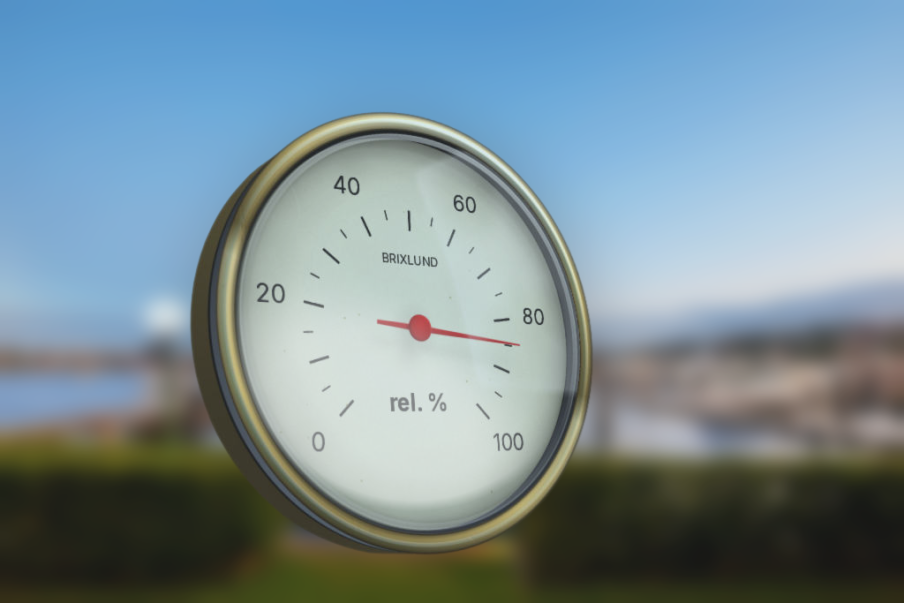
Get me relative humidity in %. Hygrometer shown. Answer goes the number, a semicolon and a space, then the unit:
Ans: 85; %
